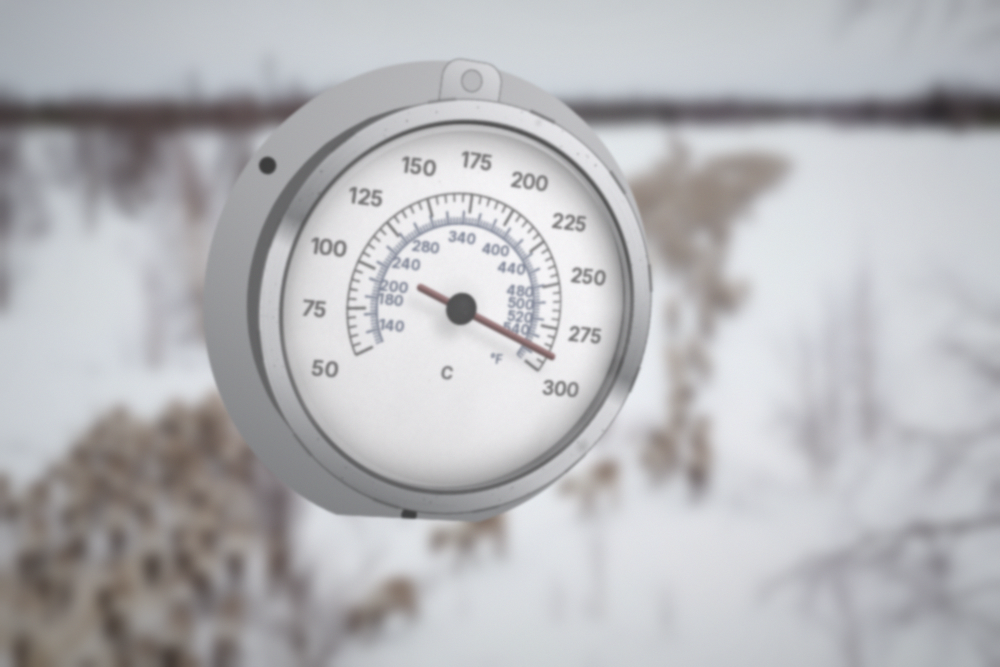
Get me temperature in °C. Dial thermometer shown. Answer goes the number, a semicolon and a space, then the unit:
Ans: 290; °C
